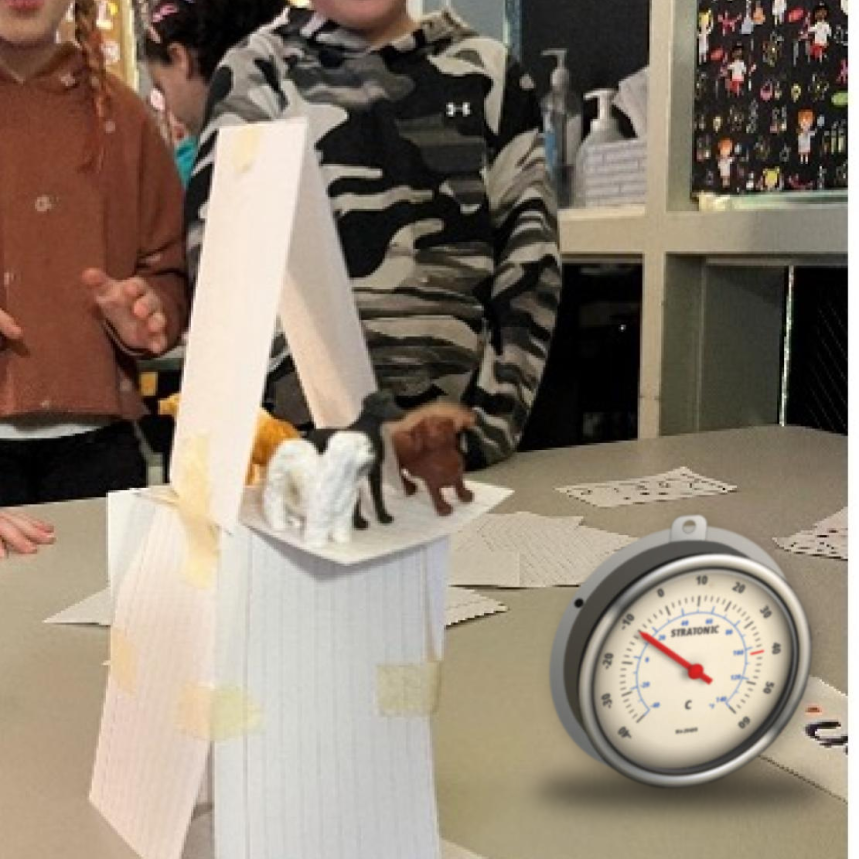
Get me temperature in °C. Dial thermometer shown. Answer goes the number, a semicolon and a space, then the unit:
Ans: -10; °C
